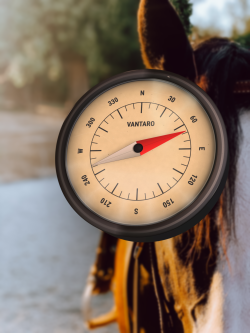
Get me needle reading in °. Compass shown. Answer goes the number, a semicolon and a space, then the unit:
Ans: 70; °
